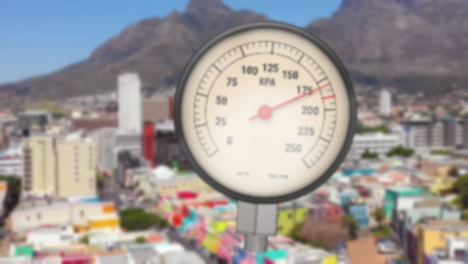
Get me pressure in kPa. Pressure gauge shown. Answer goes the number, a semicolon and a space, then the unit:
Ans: 180; kPa
